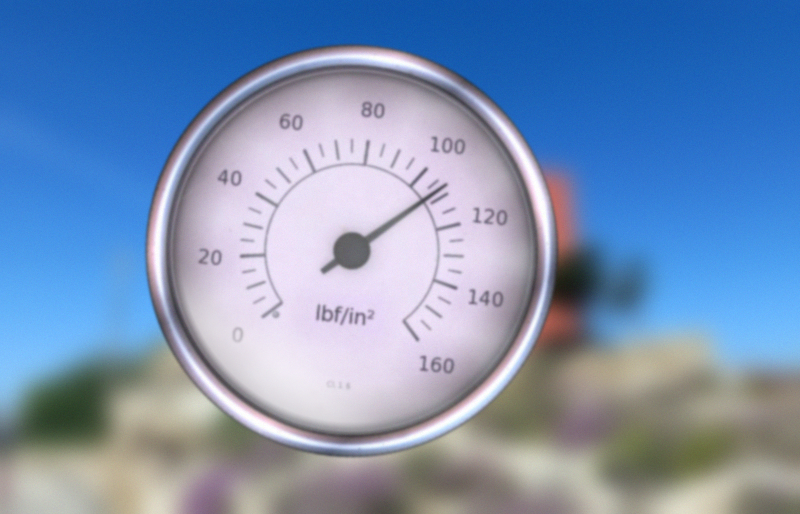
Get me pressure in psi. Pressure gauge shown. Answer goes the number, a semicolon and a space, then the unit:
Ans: 107.5; psi
